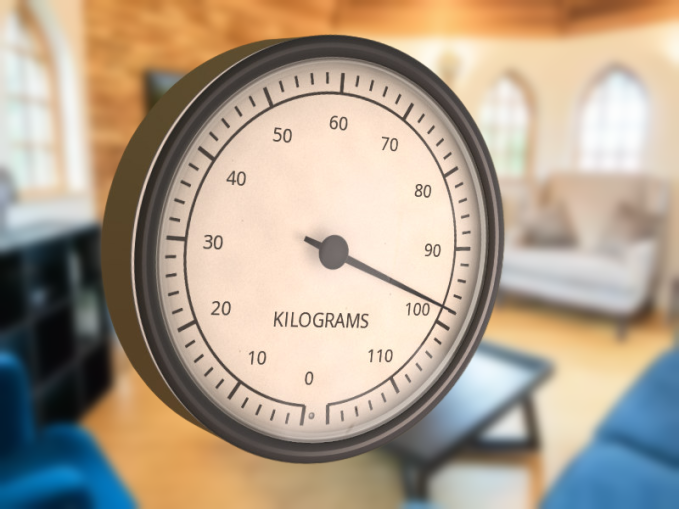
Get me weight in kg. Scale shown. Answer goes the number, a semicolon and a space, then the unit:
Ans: 98; kg
